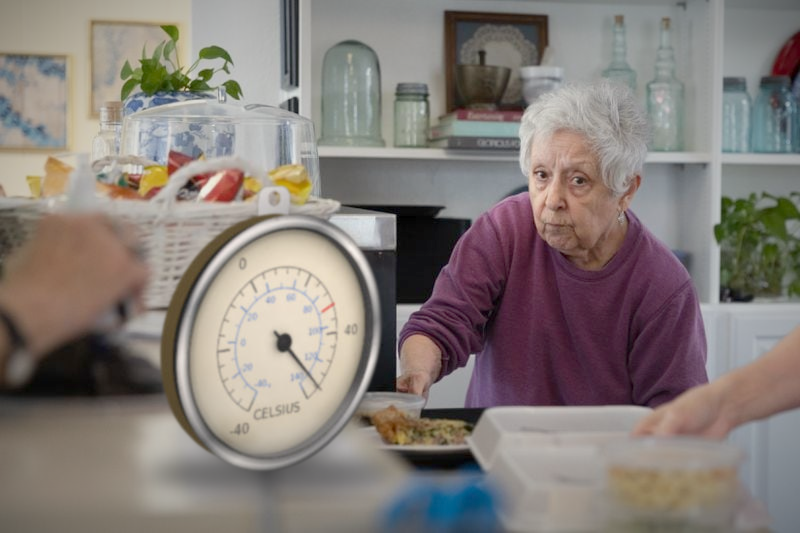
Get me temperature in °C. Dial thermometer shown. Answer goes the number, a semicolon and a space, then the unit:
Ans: 56; °C
